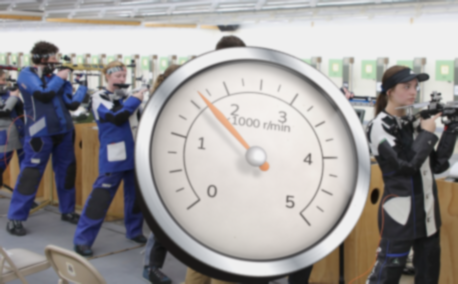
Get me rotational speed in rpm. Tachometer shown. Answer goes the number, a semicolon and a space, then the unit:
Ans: 1625; rpm
